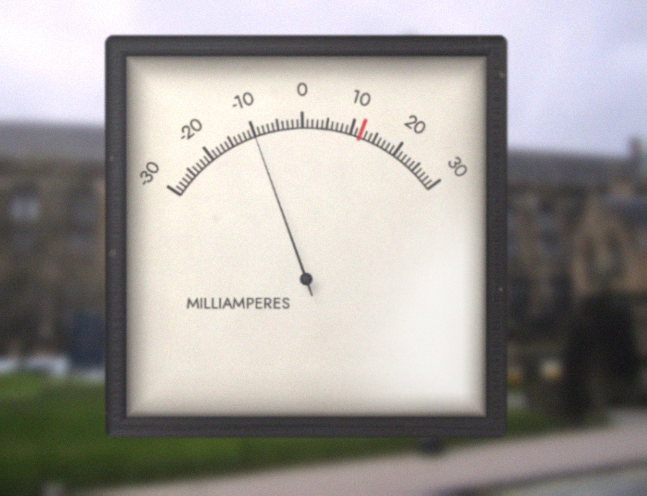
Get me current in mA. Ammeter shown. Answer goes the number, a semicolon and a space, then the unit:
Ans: -10; mA
